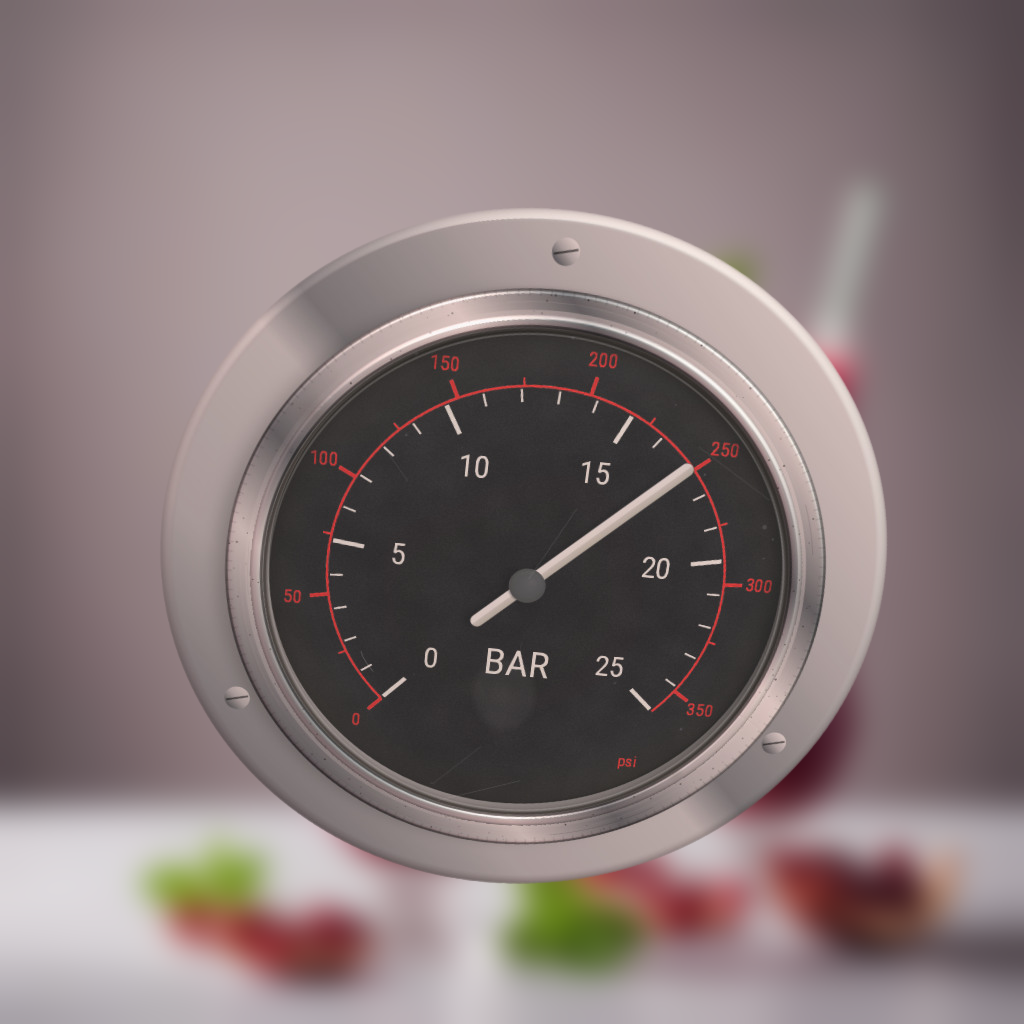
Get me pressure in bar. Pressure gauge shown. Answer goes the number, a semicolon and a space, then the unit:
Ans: 17; bar
